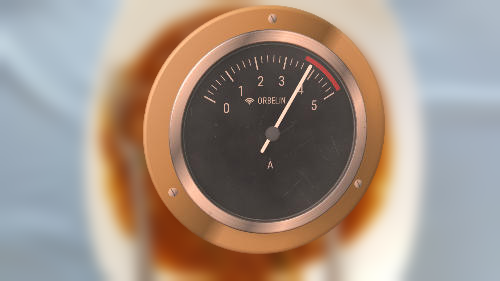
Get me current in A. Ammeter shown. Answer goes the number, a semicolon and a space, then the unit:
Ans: 3.8; A
